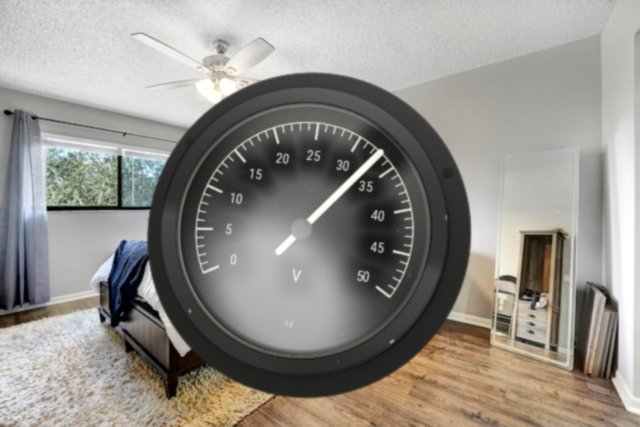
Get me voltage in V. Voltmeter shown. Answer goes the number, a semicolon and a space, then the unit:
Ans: 33; V
